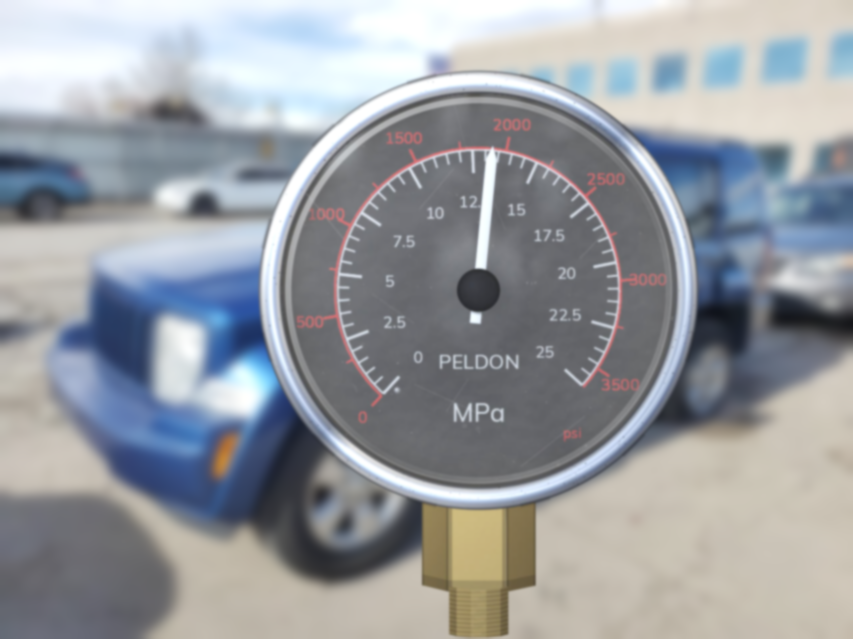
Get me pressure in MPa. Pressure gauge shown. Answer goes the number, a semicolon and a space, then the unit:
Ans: 13.25; MPa
